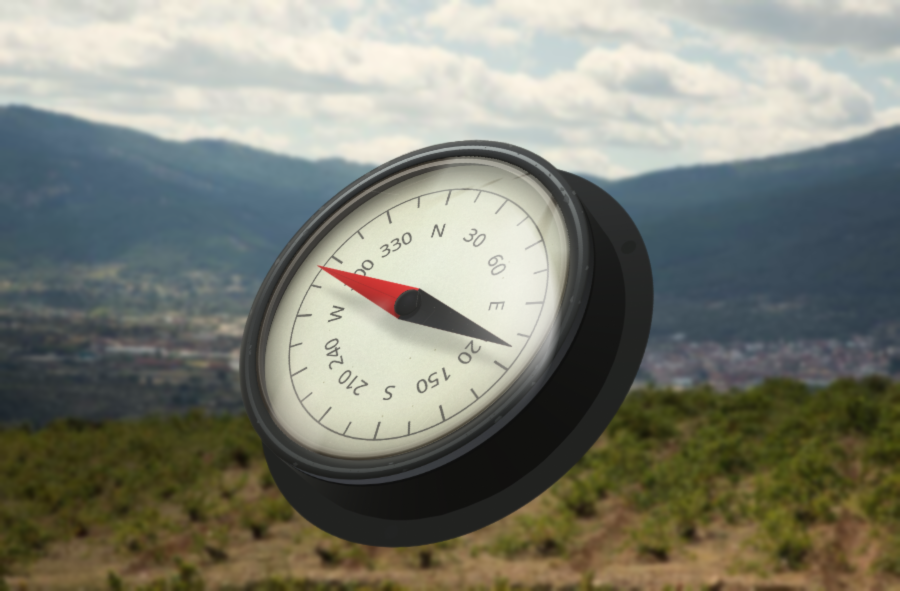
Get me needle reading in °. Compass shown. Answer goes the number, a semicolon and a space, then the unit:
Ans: 292.5; °
